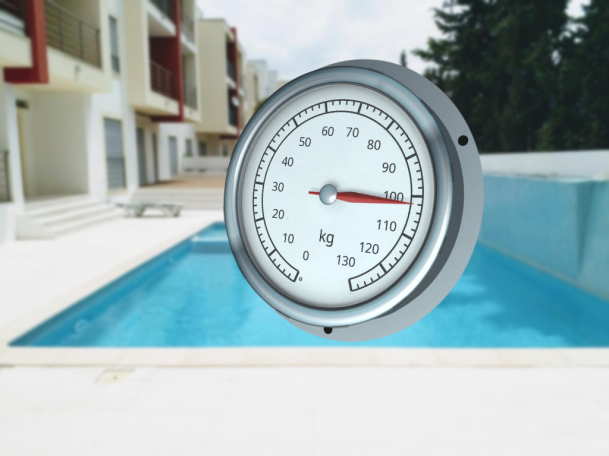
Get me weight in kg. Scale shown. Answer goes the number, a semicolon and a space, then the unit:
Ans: 102; kg
